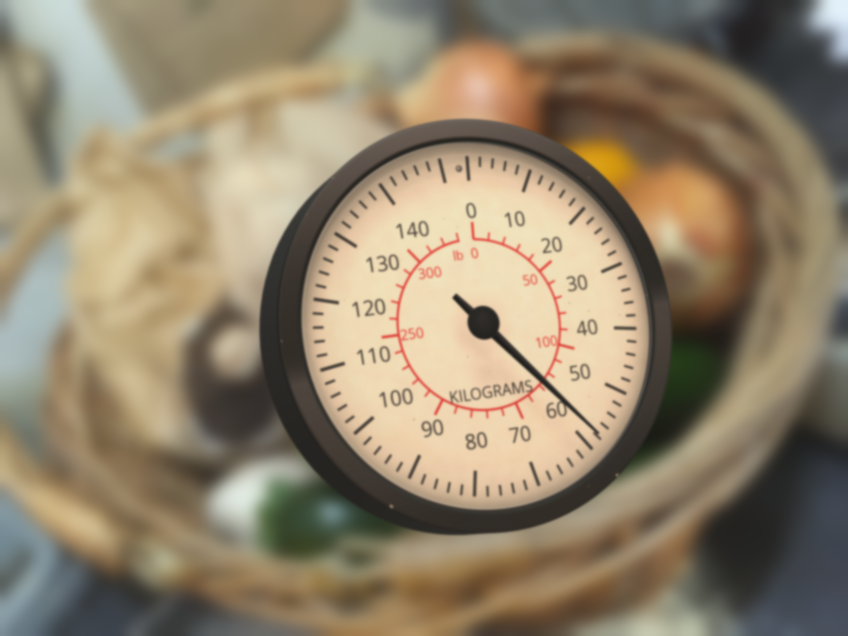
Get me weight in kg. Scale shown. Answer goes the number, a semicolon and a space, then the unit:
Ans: 58; kg
